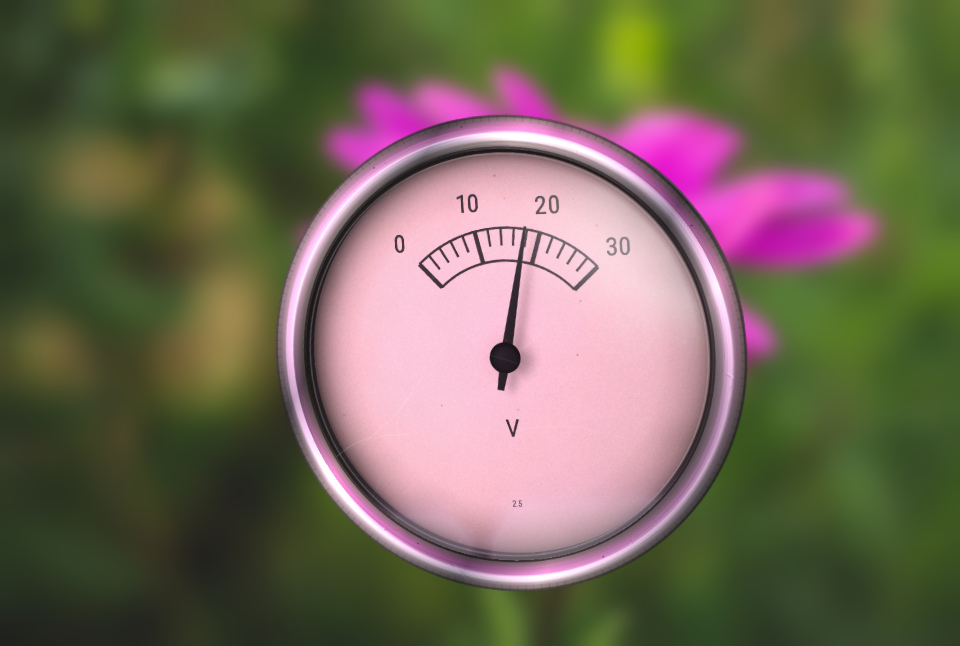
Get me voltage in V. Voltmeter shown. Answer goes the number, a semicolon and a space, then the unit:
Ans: 18; V
